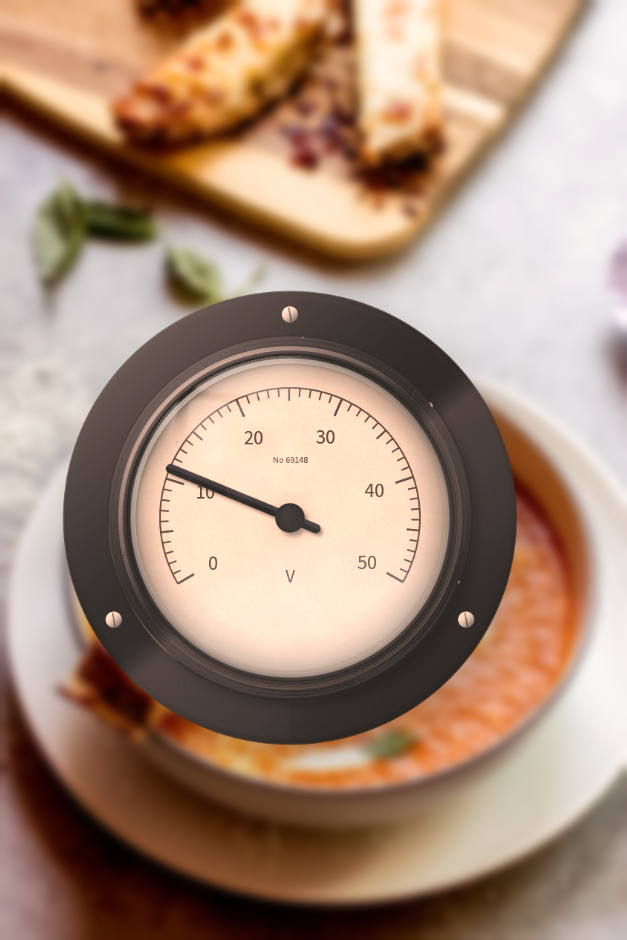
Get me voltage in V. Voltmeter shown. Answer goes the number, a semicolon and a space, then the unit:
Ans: 11; V
